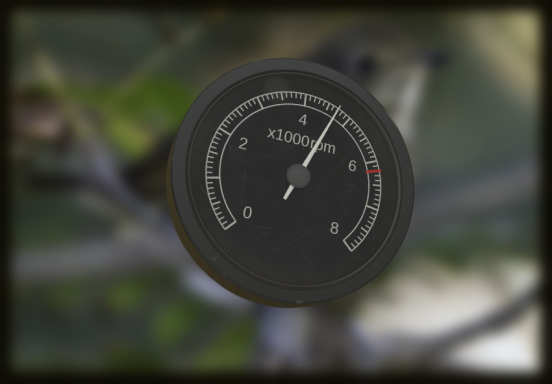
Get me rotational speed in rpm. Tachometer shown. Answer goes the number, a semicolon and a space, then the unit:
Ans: 4700; rpm
